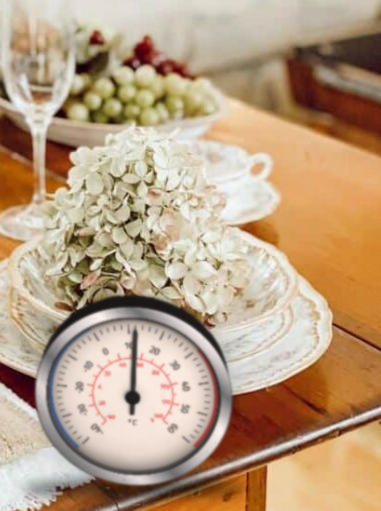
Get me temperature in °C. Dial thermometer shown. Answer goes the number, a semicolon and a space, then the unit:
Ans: 12; °C
